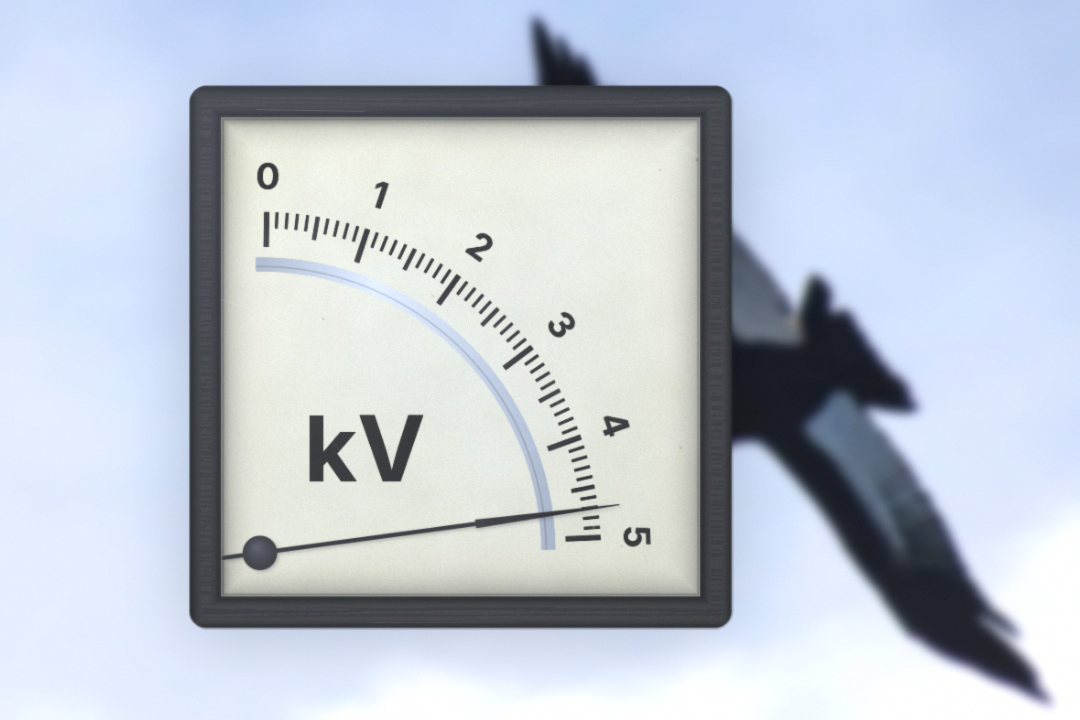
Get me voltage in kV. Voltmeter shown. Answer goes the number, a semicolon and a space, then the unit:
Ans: 4.7; kV
